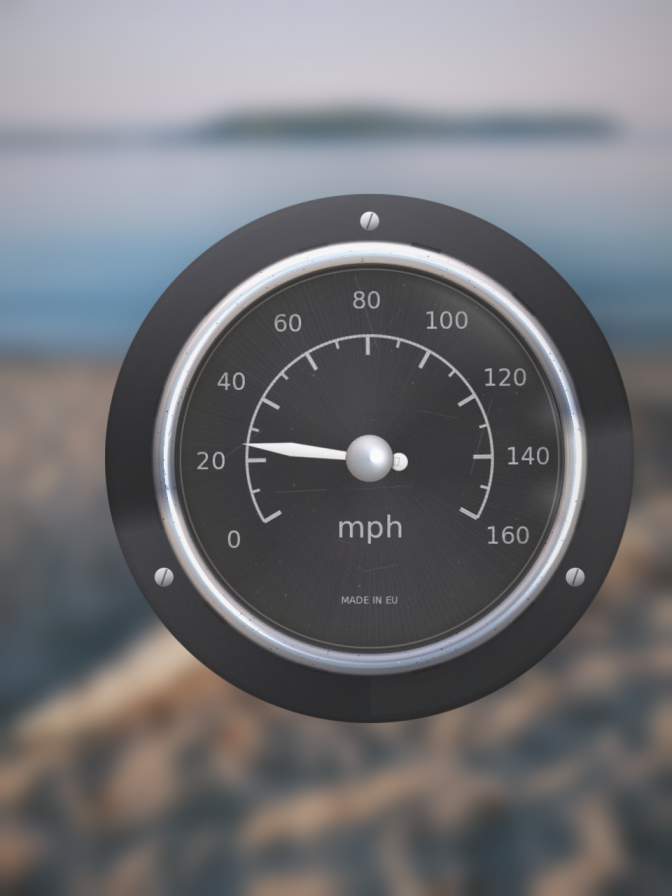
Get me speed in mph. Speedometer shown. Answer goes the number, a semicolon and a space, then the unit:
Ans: 25; mph
